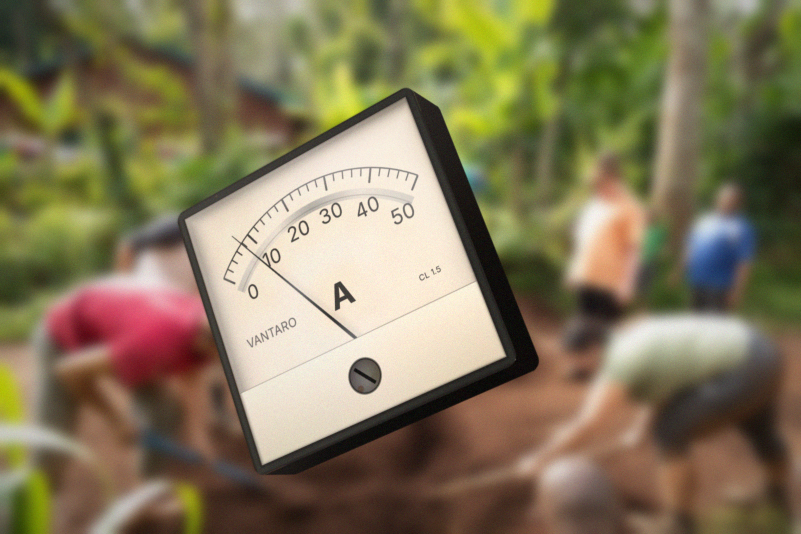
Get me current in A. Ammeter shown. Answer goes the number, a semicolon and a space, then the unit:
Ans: 8; A
